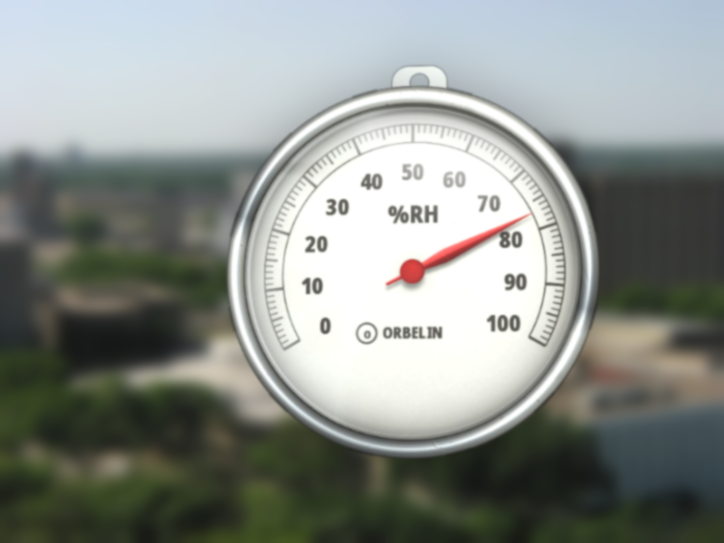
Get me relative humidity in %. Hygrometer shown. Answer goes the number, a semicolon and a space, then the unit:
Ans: 77; %
